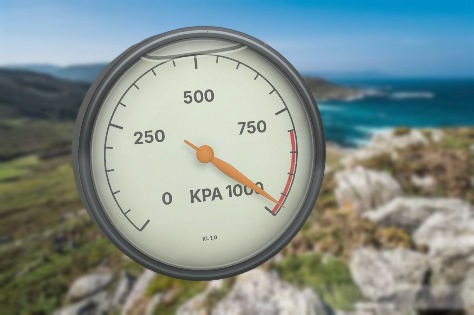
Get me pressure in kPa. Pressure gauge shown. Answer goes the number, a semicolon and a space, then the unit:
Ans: 975; kPa
